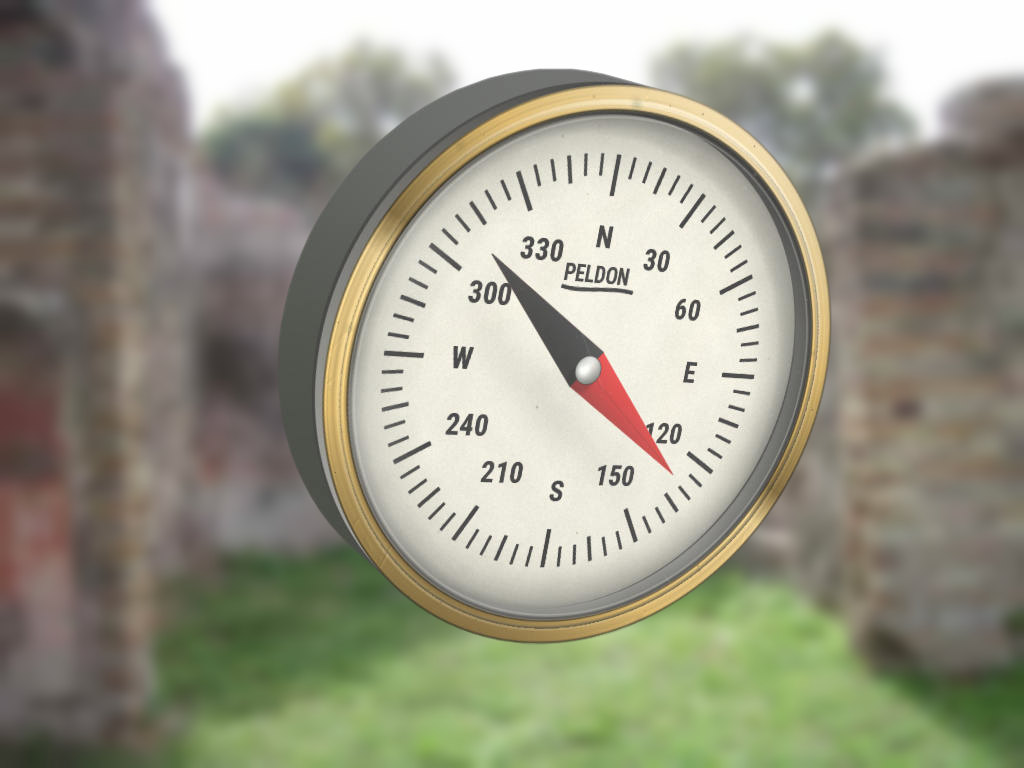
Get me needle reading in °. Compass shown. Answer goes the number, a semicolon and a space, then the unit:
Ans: 130; °
